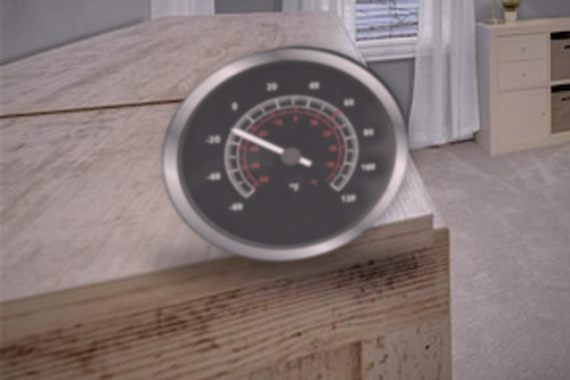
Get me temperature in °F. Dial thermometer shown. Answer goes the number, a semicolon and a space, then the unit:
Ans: -10; °F
